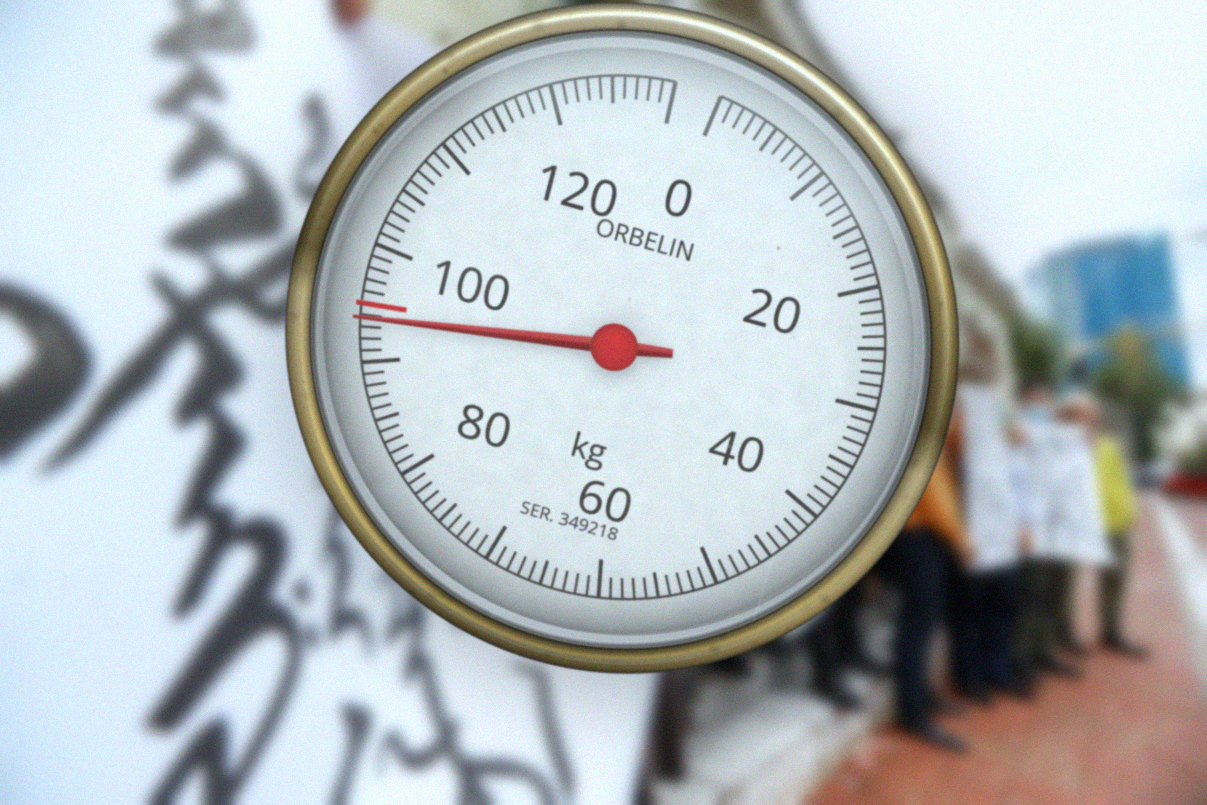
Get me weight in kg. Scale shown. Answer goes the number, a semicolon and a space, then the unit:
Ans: 94; kg
